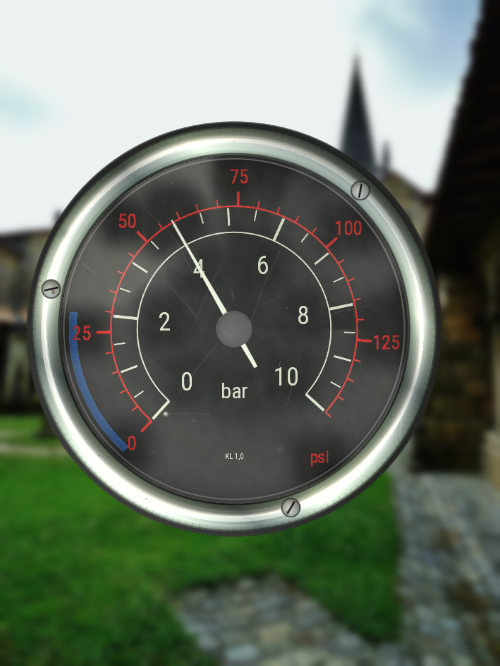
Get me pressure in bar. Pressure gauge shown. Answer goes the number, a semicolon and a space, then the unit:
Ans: 4; bar
